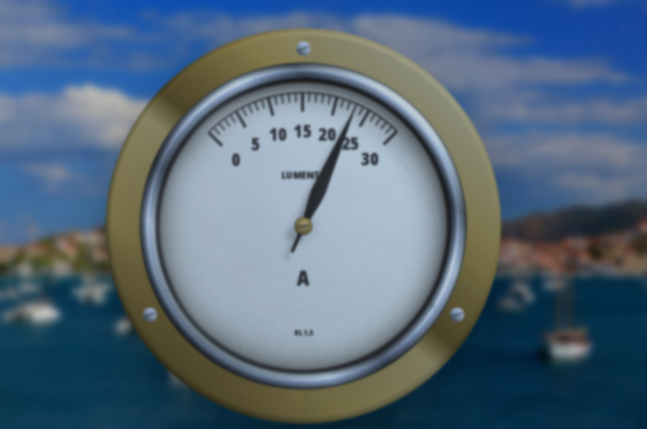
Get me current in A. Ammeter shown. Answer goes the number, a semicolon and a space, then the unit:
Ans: 23; A
